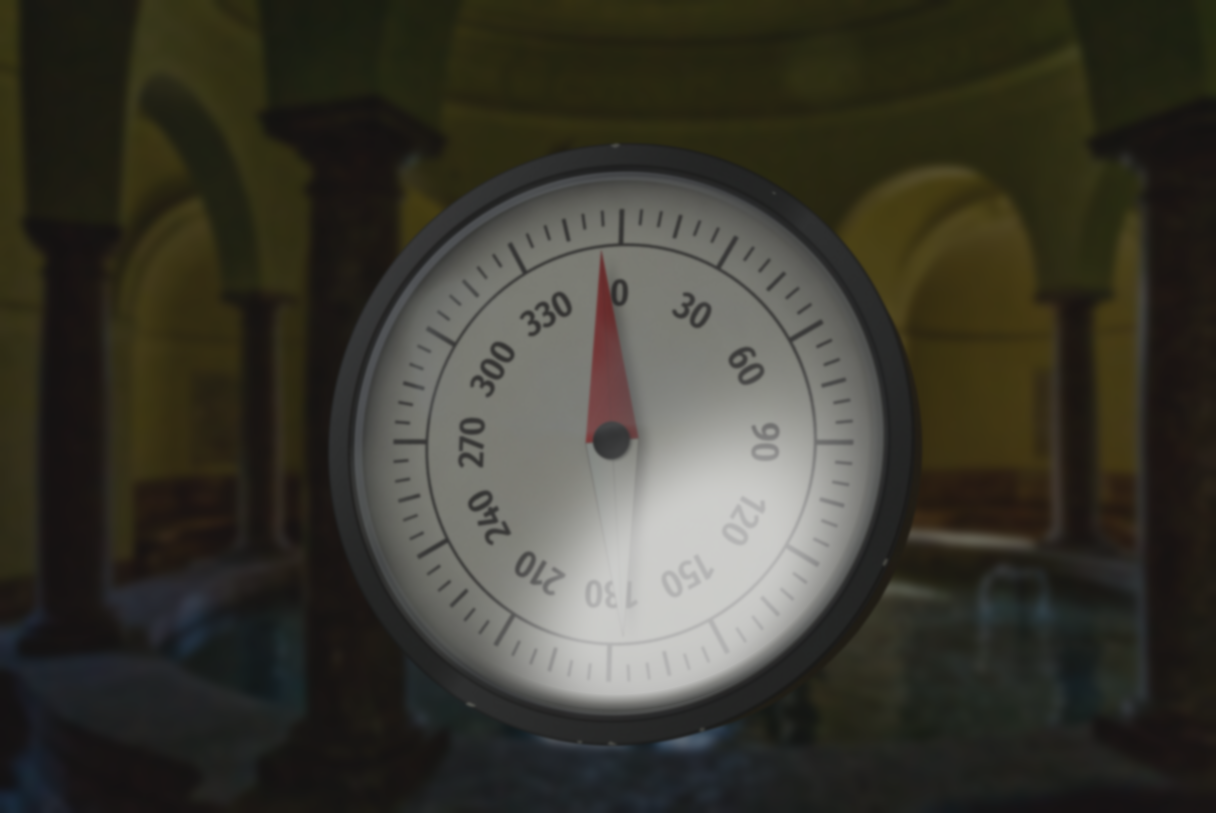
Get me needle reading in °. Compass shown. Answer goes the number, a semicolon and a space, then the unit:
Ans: 355; °
